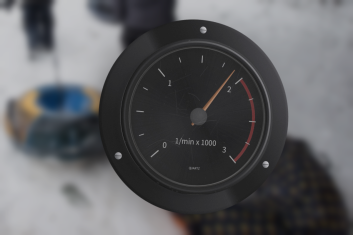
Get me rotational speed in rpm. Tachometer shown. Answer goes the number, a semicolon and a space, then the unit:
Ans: 1875; rpm
